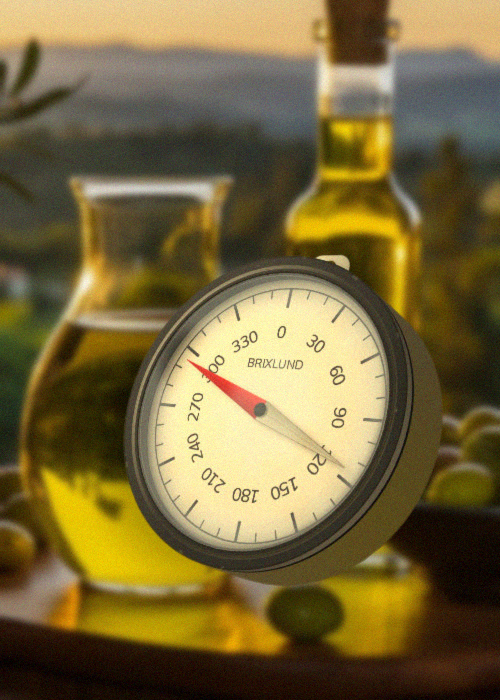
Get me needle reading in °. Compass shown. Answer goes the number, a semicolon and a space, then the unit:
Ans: 295; °
